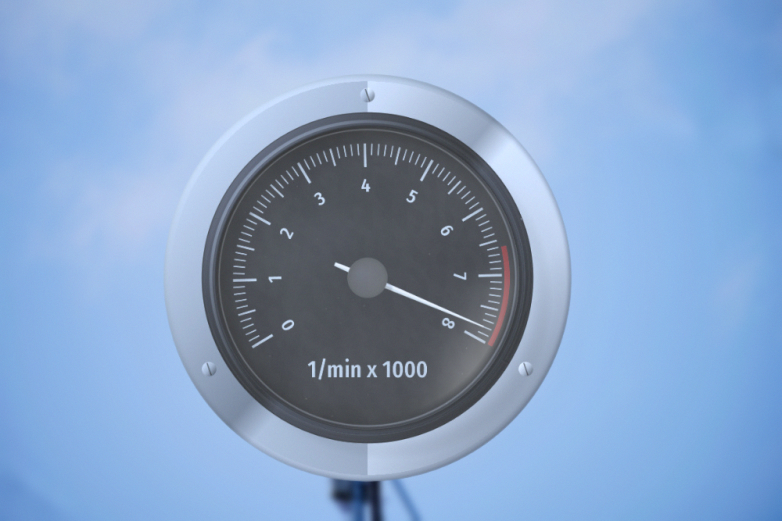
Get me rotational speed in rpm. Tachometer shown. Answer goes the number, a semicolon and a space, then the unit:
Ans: 7800; rpm
